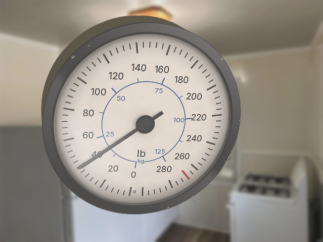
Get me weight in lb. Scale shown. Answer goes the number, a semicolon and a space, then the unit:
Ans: 40; lb
